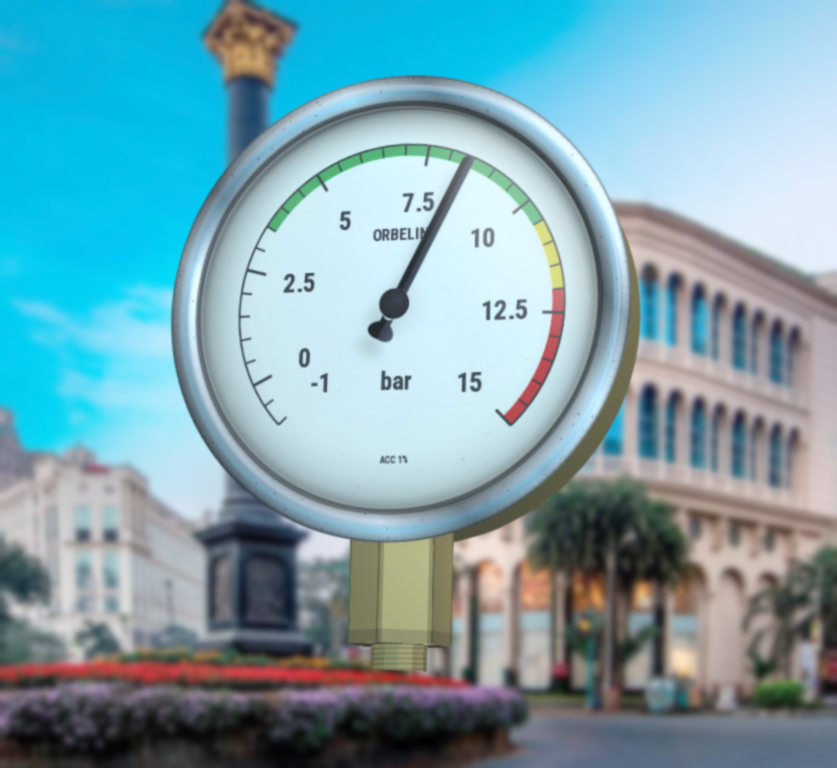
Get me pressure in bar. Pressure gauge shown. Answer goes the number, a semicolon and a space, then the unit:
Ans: 8.5; bar
